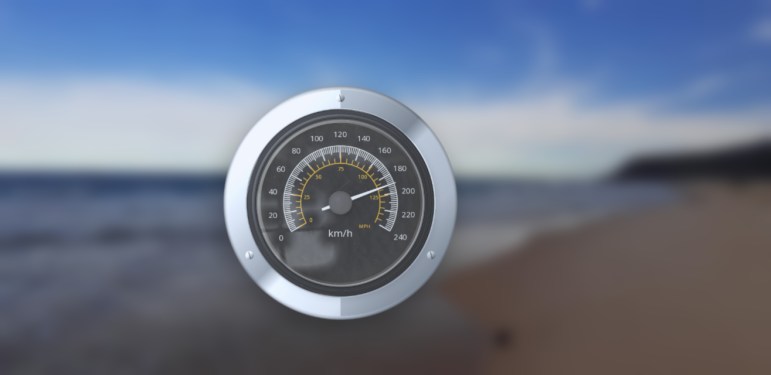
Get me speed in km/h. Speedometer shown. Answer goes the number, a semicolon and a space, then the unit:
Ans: 190; km/h
